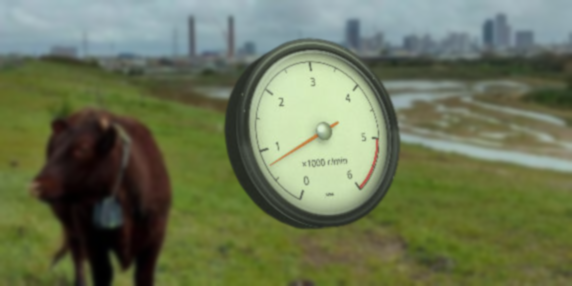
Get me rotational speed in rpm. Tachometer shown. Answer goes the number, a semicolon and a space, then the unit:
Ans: 750; rpm
